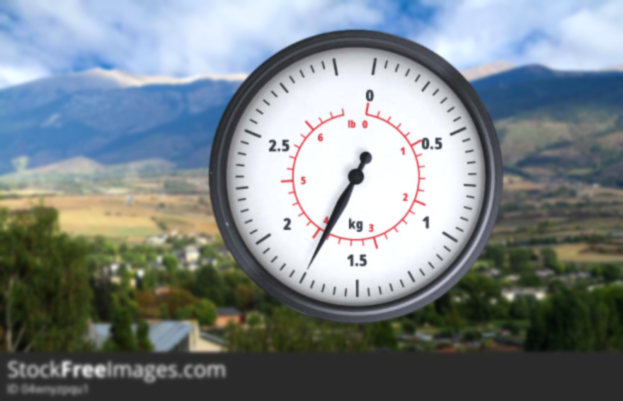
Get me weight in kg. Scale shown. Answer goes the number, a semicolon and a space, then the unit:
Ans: 1.75; kg
